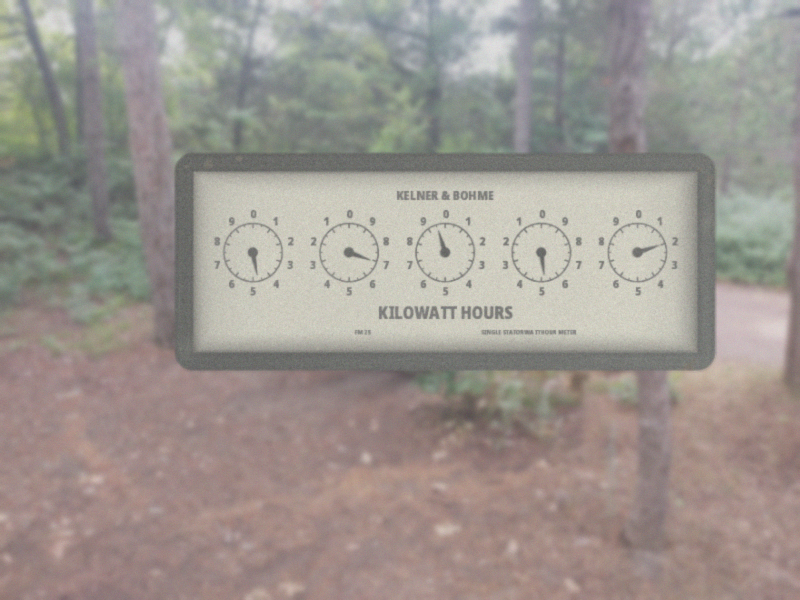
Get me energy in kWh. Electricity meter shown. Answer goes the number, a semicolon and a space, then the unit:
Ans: 46952; kWh
